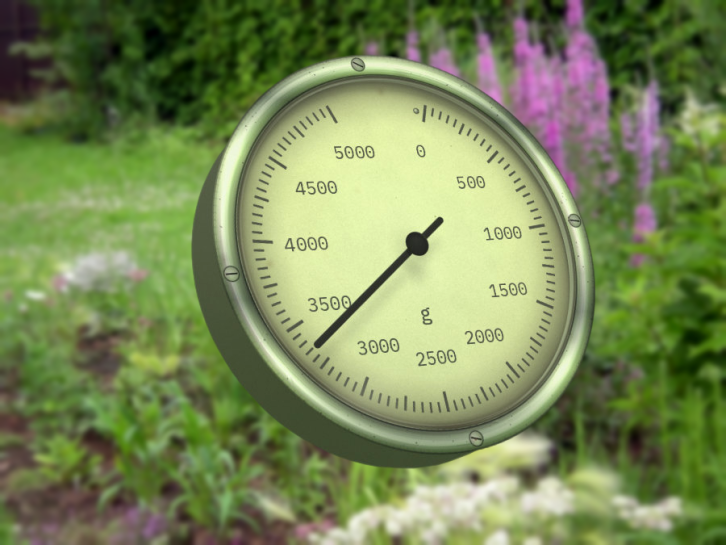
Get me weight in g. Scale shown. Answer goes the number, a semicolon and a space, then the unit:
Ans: 3350; g
